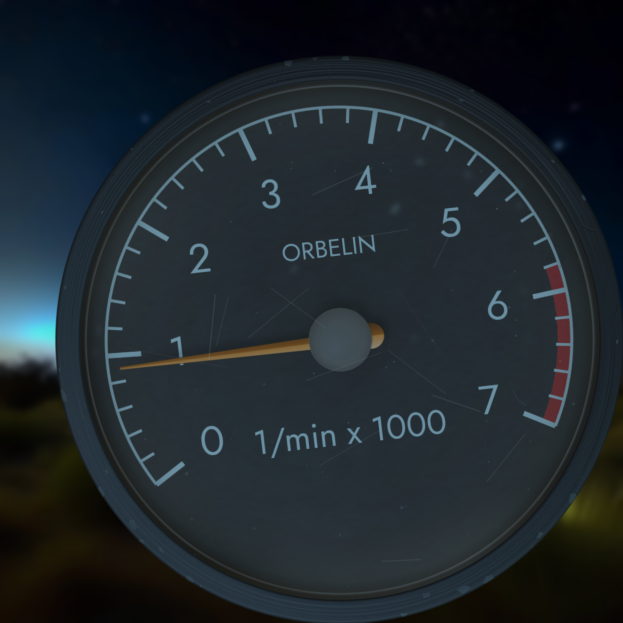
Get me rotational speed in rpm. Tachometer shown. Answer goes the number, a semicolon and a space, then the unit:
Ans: 900; rpm
